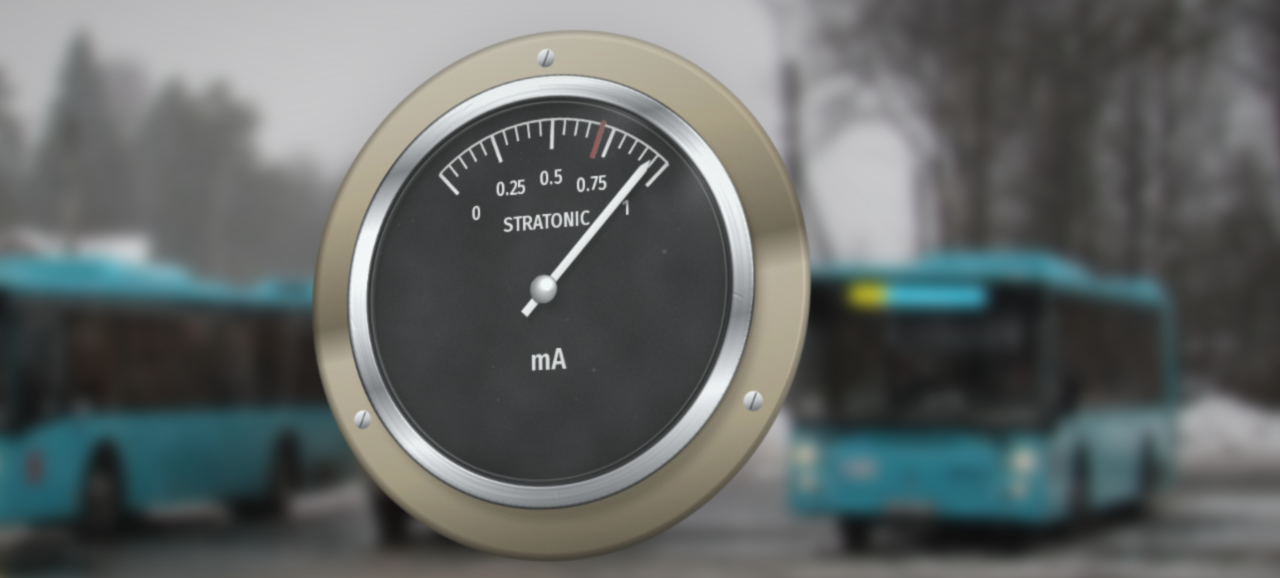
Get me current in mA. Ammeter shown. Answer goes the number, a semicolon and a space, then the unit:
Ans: 0.95; mA
